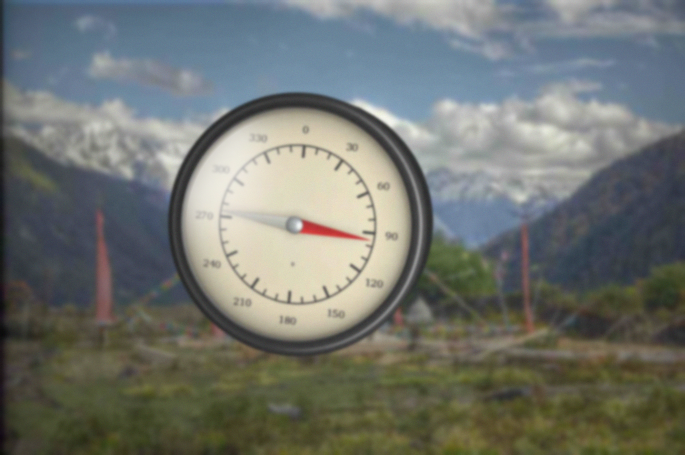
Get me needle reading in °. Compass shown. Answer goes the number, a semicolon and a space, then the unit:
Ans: 95; °
